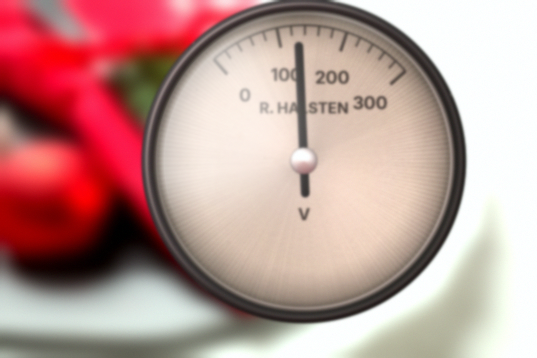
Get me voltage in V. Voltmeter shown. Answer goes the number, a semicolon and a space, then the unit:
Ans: 130; V
